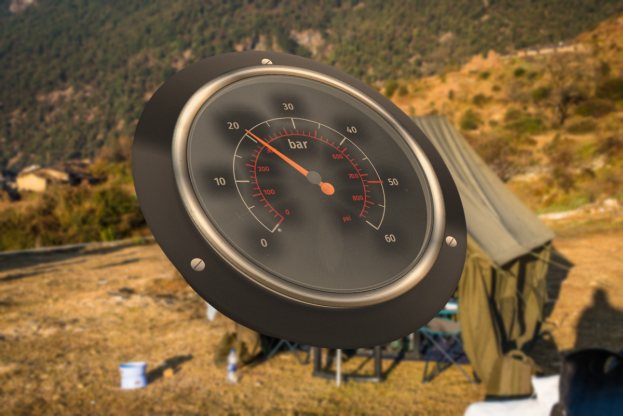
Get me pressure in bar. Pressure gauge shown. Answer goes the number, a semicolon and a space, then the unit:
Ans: 20; bar
